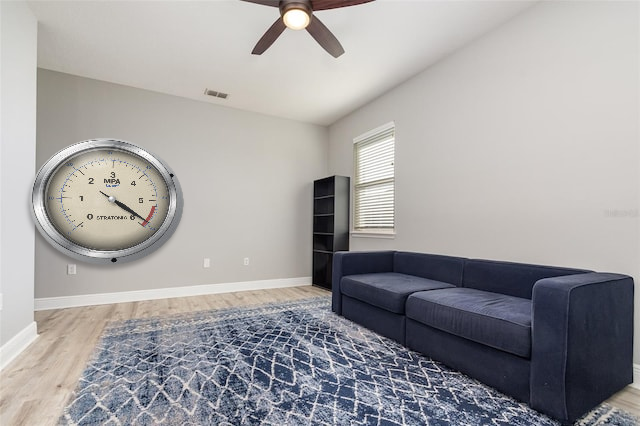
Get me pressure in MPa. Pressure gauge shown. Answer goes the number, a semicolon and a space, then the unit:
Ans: 5.8; MPa
